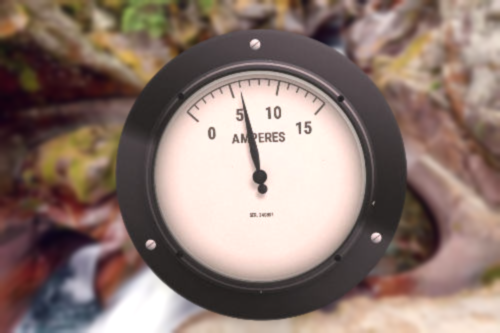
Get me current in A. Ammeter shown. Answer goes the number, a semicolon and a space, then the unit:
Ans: 6; A
